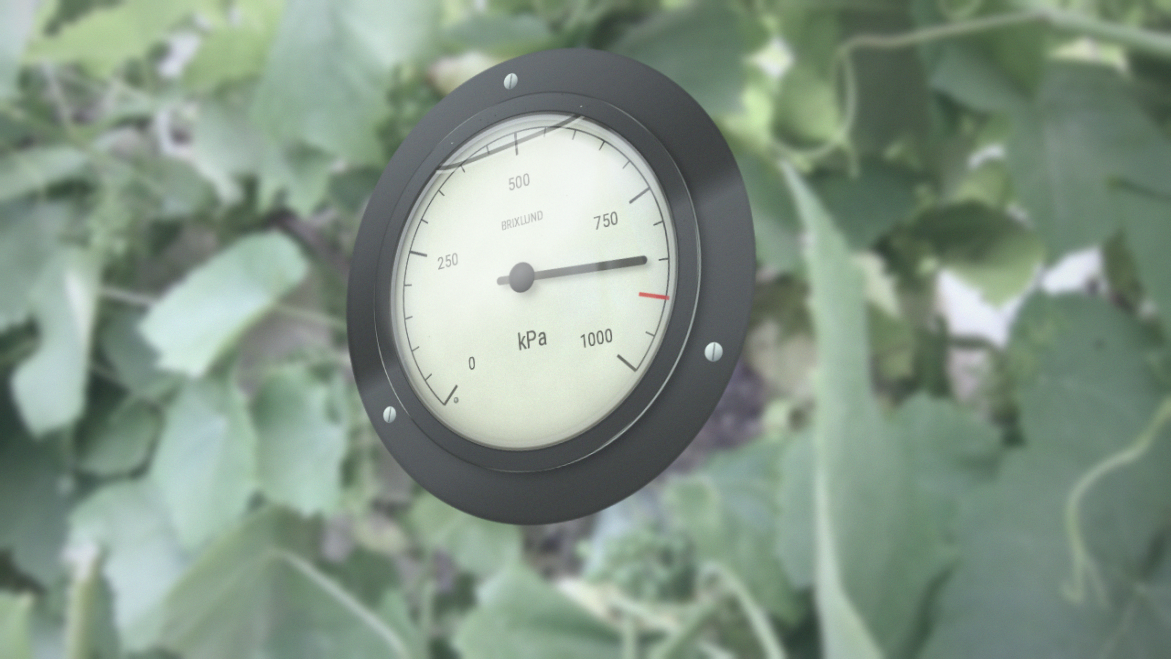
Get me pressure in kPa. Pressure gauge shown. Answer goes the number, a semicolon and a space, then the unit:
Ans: 850; kPa
